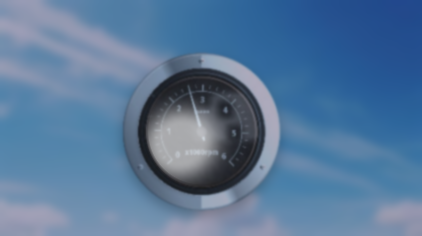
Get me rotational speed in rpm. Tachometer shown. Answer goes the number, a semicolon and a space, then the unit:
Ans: 2600; rpm
